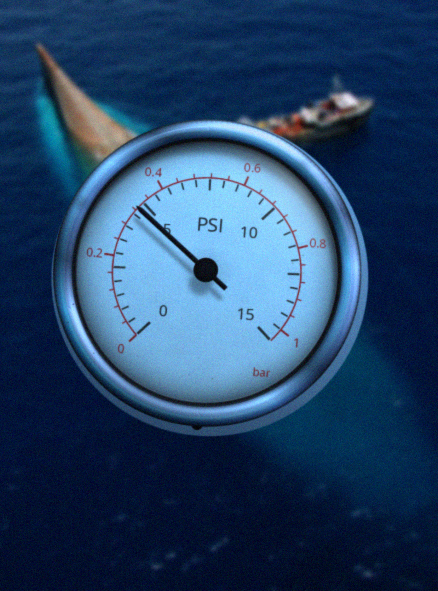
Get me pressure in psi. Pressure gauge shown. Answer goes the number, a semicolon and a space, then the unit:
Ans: 4.75; psi
